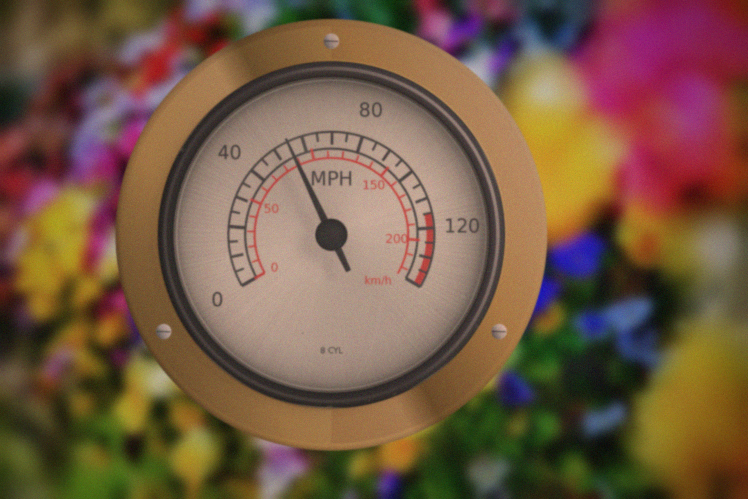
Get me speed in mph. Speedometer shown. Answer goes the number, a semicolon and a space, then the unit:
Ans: 55; mph
